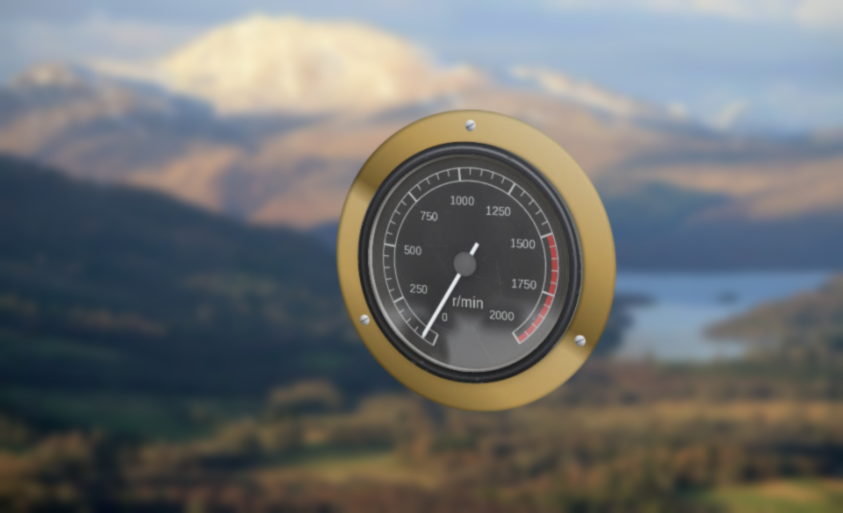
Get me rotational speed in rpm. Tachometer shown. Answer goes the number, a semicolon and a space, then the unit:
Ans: 50; rpm
